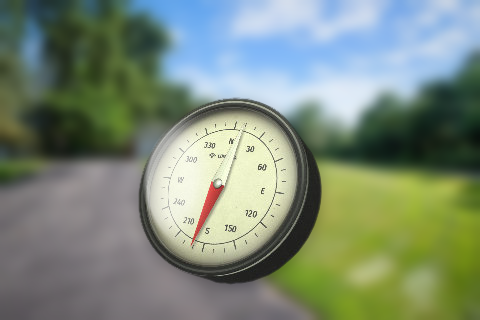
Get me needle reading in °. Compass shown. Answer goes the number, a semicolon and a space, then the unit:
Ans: 190; °
